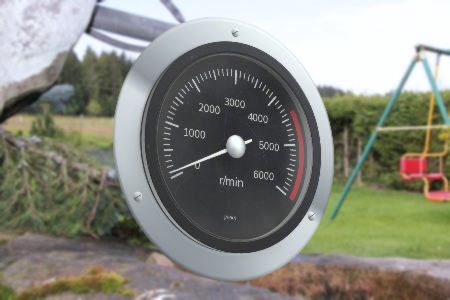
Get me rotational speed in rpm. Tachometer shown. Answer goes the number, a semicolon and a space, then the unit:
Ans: 100; rpm
